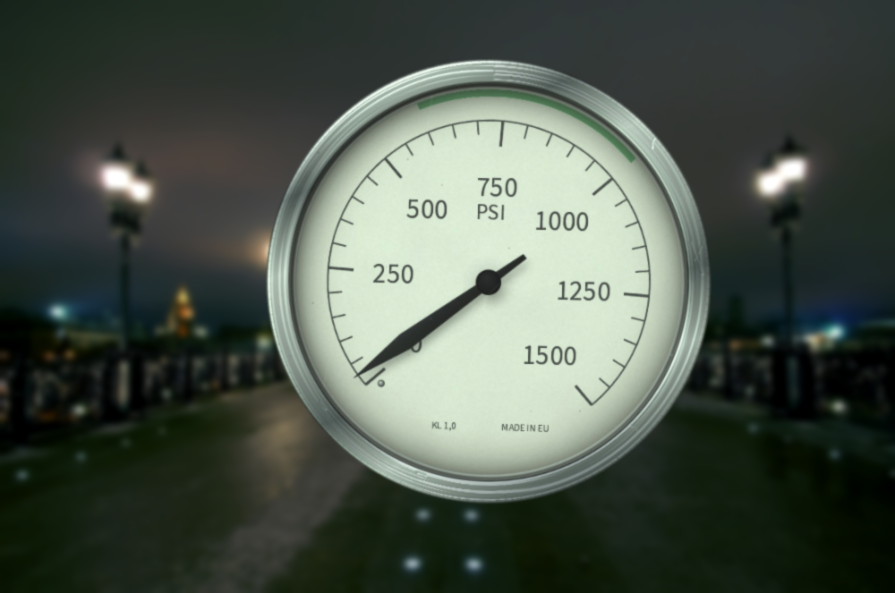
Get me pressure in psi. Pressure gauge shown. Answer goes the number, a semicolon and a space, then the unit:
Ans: 25; psi
